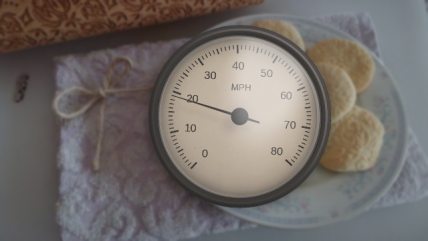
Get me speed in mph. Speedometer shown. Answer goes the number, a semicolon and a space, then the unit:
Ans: 19; mph
